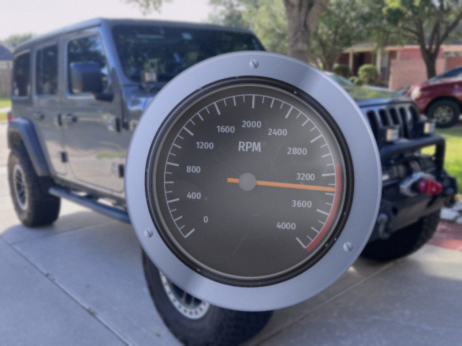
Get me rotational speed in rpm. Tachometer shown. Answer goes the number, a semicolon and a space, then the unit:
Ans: 3350; rpm
